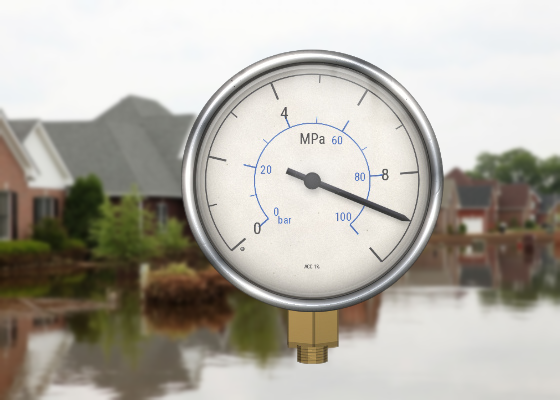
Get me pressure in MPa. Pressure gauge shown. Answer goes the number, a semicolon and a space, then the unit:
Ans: 9; MPa
